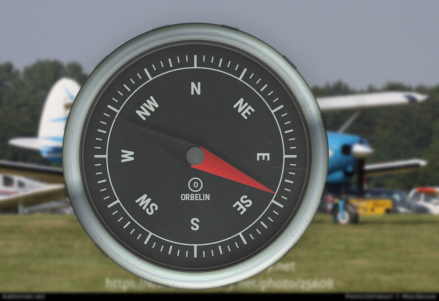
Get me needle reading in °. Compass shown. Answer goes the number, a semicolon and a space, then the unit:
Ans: 115; °
